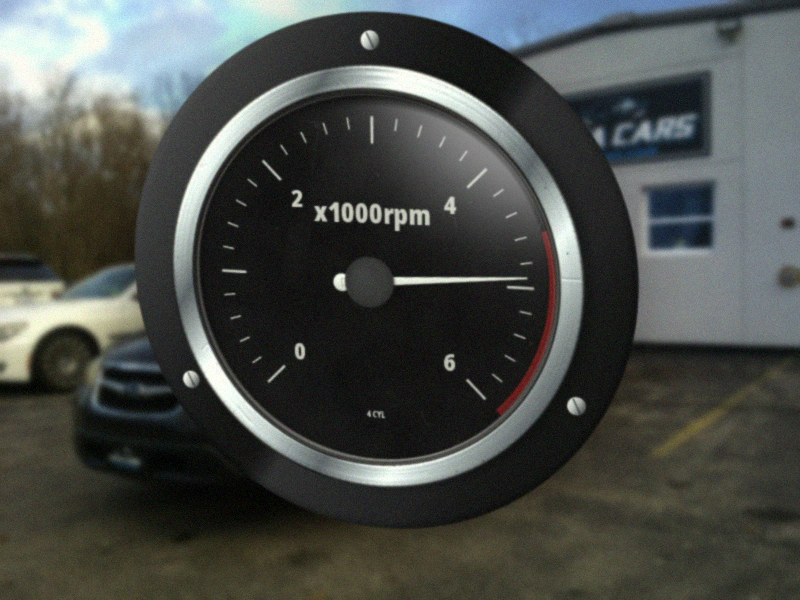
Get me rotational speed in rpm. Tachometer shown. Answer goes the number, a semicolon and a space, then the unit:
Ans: 4900; rpm
